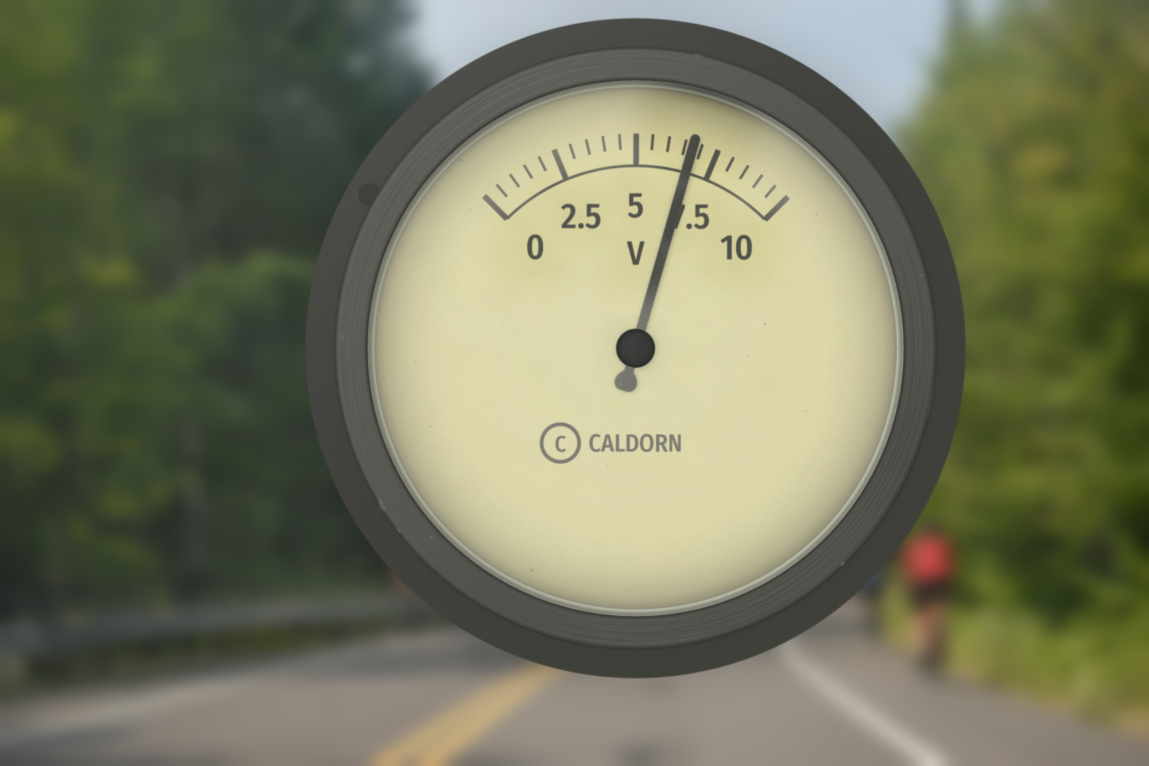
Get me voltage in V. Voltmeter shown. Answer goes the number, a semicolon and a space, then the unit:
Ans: 6.75; V
